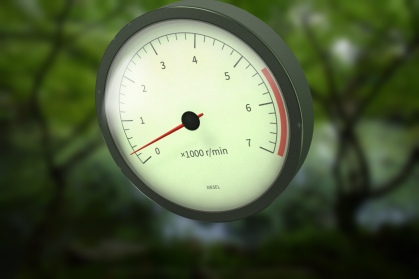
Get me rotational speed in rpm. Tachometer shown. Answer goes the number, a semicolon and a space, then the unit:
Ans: 300; rpm
